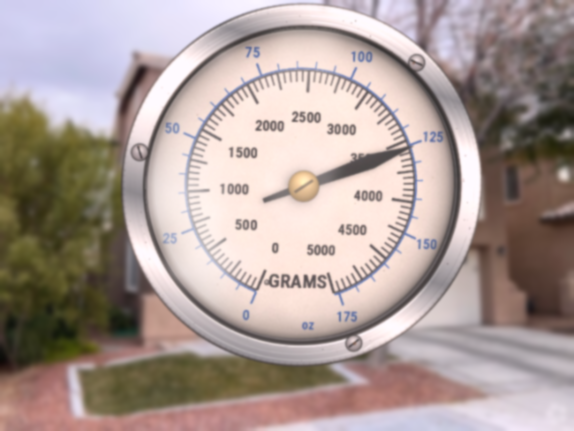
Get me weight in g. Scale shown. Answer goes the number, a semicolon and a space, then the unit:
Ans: 3550; g
